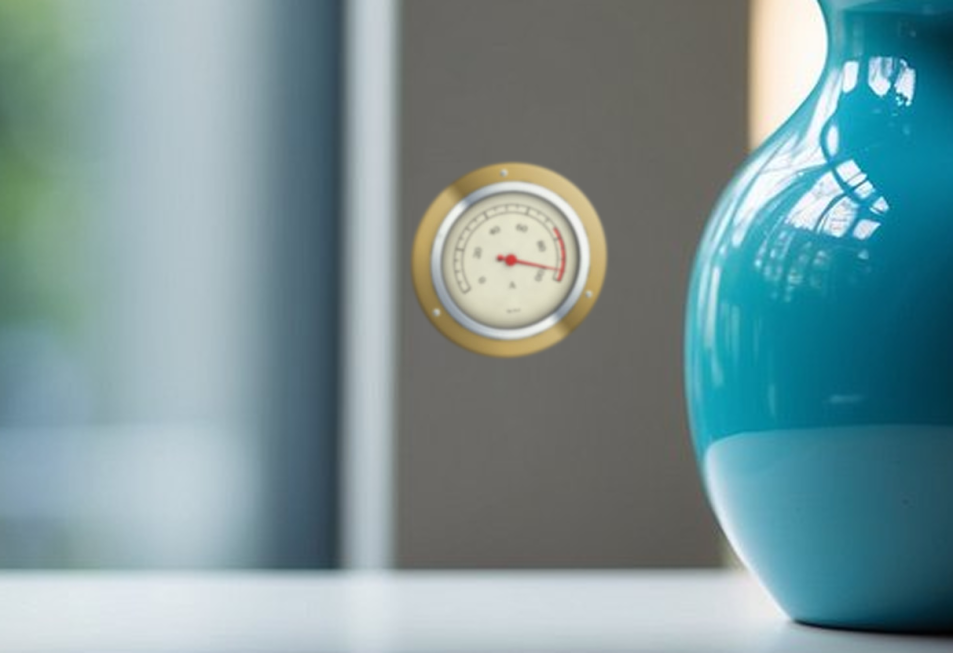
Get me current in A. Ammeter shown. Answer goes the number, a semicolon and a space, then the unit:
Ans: 95; A
